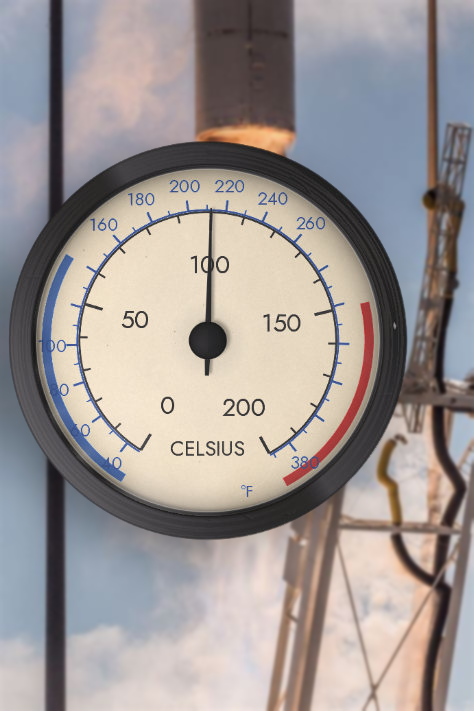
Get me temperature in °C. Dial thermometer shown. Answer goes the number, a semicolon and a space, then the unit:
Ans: 100; °C
